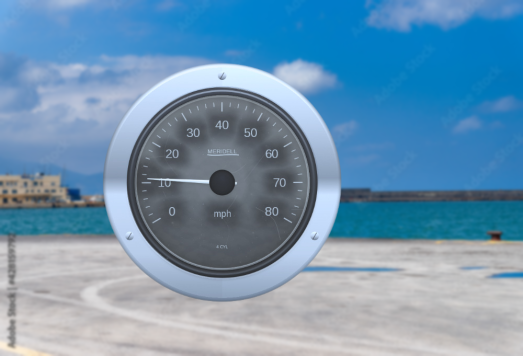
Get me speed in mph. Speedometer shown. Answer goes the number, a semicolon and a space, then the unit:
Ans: 11; mph
